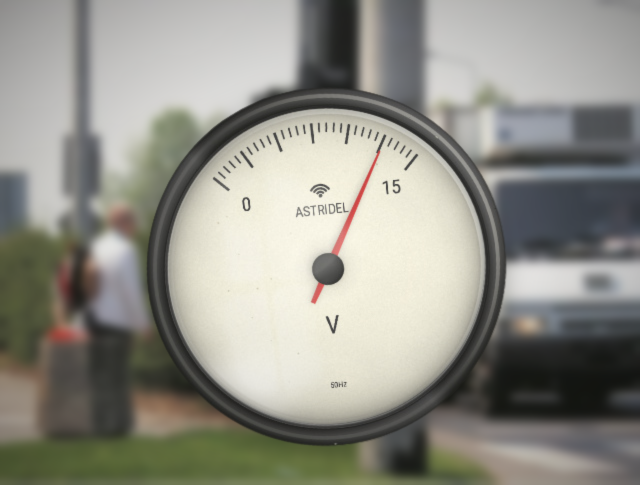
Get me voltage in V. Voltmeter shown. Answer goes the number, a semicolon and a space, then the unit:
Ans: 12.5; V
